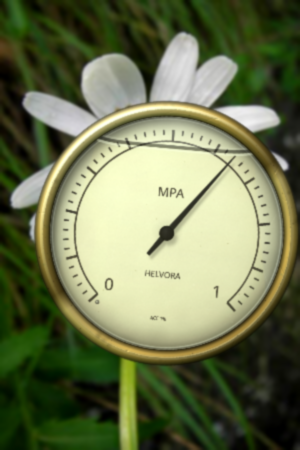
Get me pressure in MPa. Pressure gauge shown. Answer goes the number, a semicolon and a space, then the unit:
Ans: 0.64; MPa
